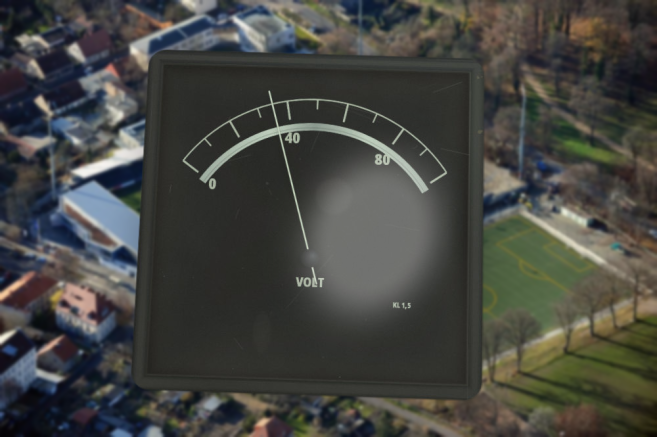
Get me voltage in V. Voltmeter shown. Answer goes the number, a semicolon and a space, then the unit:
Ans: 35; V
